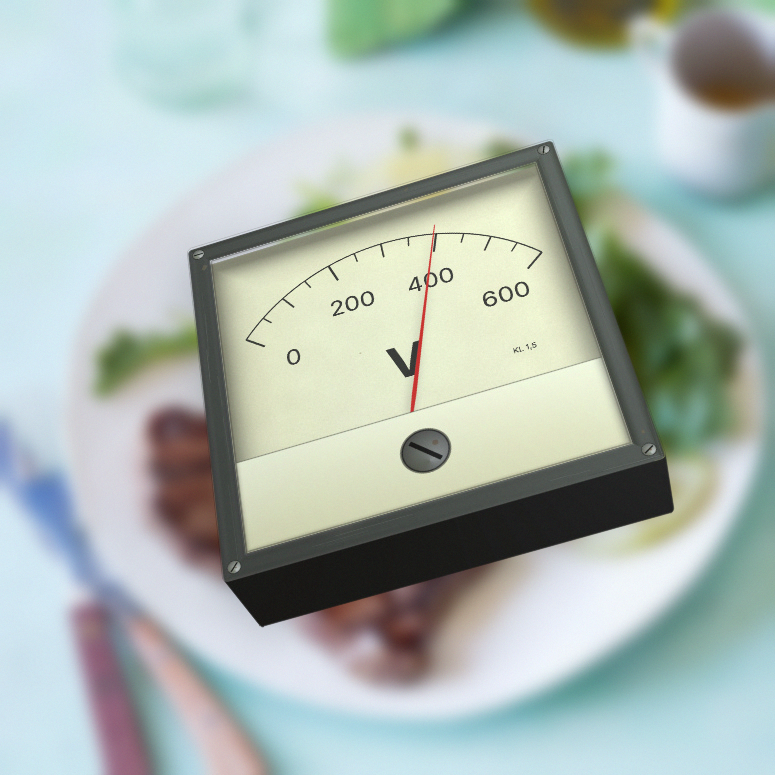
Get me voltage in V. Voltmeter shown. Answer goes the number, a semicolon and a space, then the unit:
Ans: 400; V
